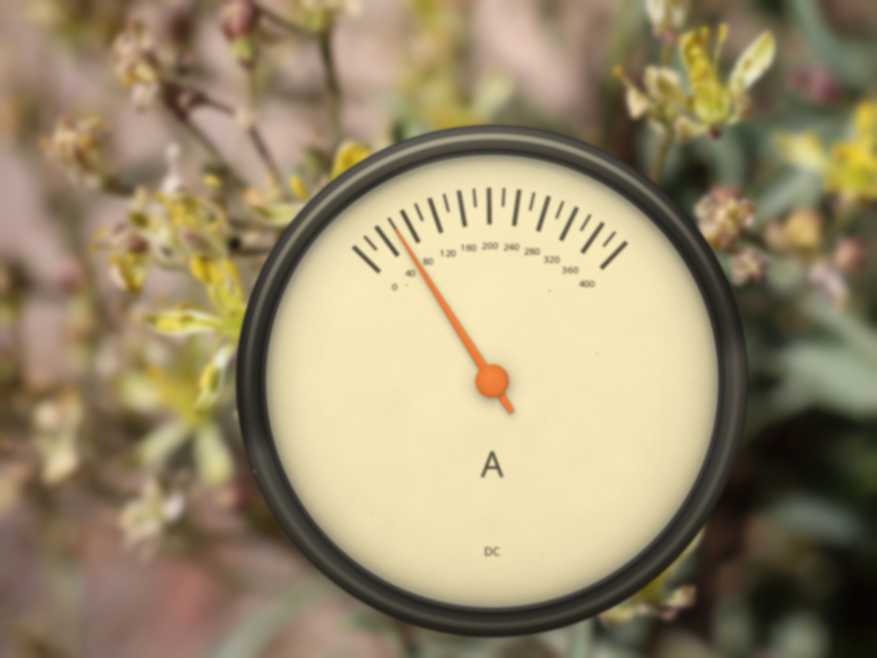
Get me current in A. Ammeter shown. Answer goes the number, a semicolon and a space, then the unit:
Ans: 60; A
